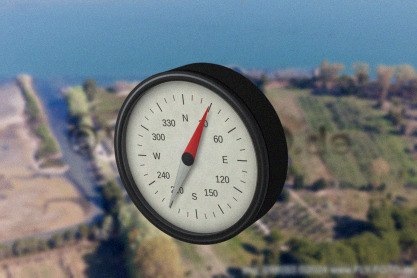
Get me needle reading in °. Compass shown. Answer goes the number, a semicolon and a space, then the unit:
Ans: 30; °
